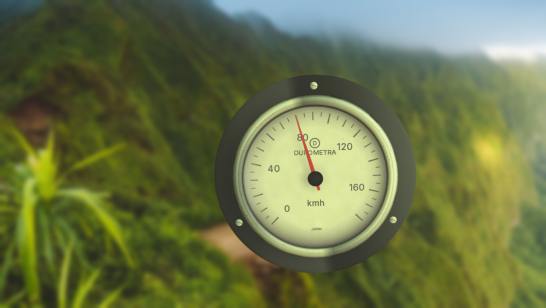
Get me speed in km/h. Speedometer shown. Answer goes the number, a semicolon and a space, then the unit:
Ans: 80; km/h
